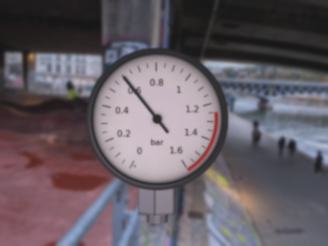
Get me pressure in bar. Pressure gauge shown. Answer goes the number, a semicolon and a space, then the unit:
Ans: 0.6; bar
